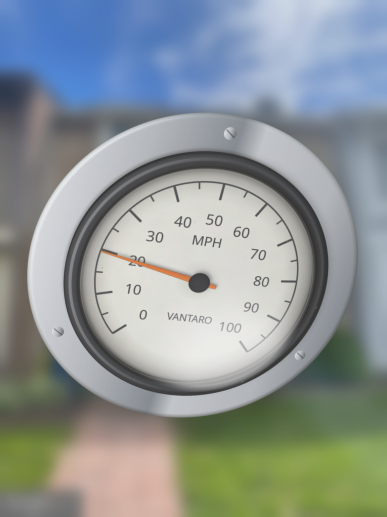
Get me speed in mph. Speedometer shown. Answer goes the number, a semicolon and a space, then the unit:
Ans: 20; mph
